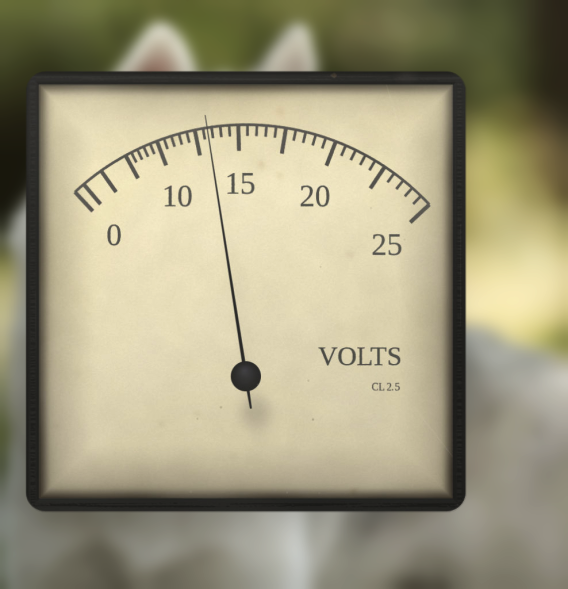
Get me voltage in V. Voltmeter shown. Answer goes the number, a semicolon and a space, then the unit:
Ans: 13.25; V
